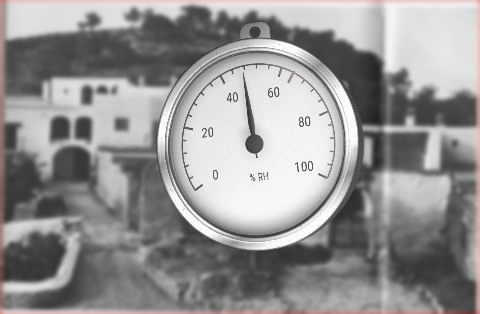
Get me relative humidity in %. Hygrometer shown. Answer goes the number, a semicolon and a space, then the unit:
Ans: 48; %
